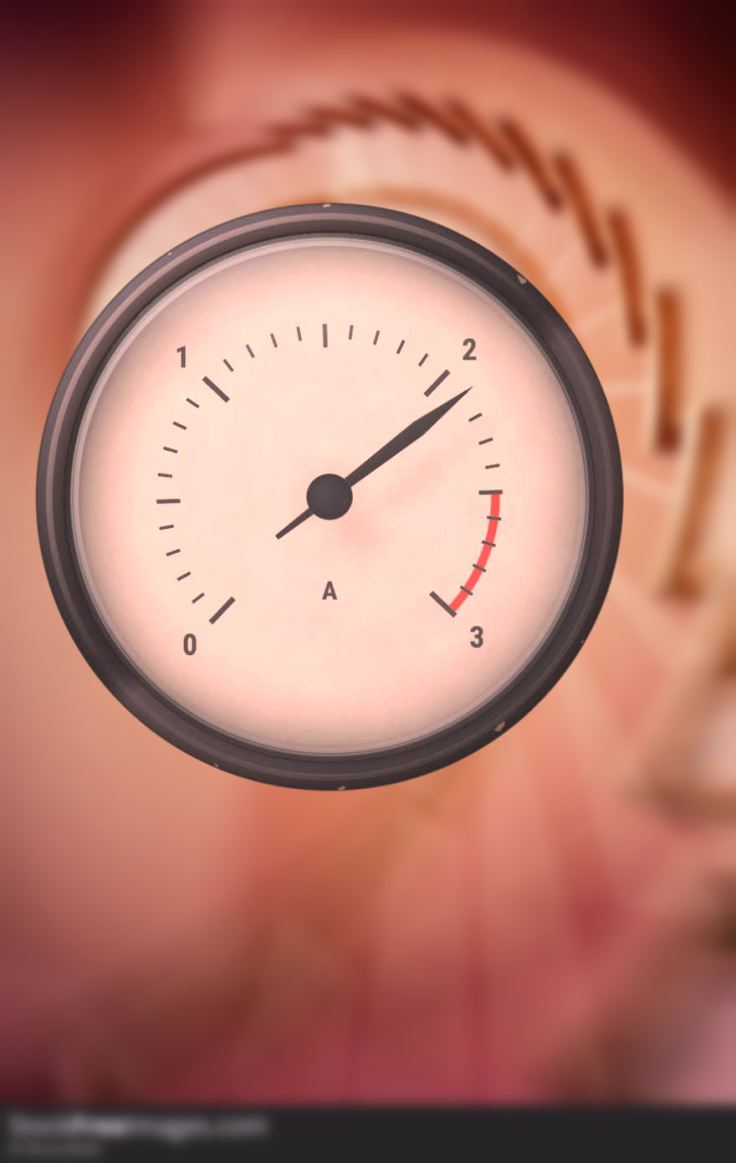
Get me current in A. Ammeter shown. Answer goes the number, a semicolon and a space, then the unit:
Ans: 2.1; A
